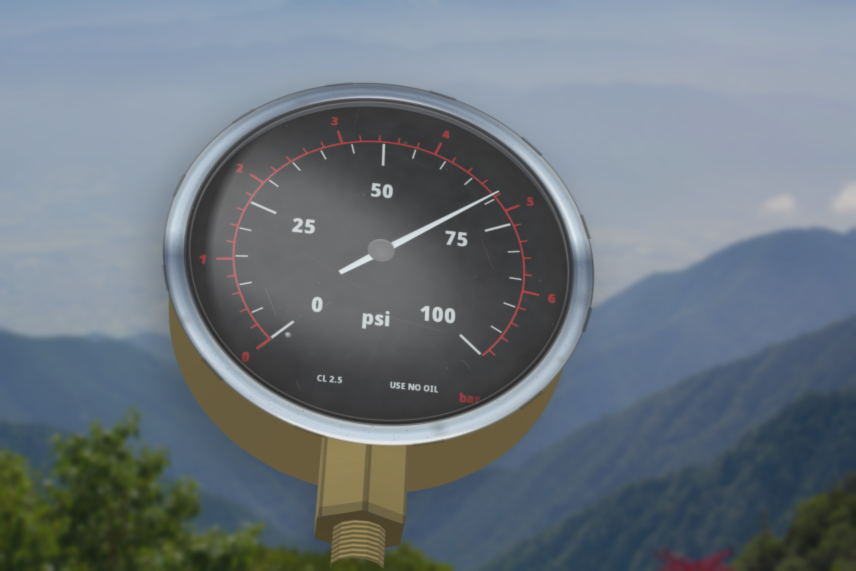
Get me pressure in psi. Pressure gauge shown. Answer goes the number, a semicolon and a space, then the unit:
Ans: 70; psi
